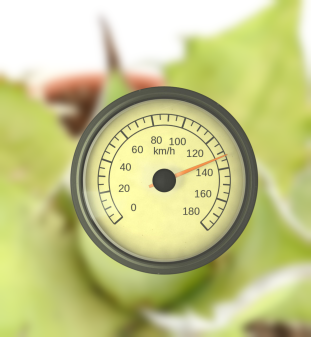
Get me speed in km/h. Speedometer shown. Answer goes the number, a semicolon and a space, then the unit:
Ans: 132.5; km/h
